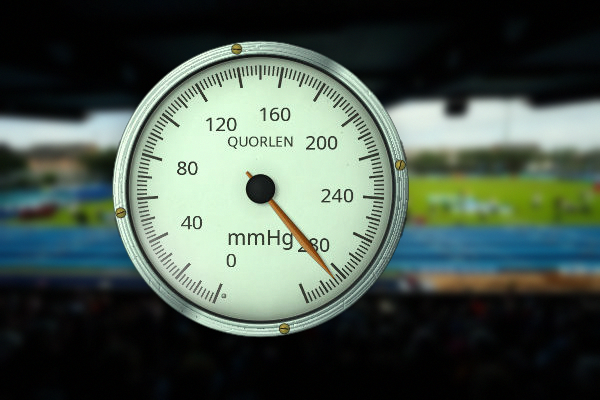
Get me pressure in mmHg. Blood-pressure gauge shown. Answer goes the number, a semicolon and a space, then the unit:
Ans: 284; mmHg
